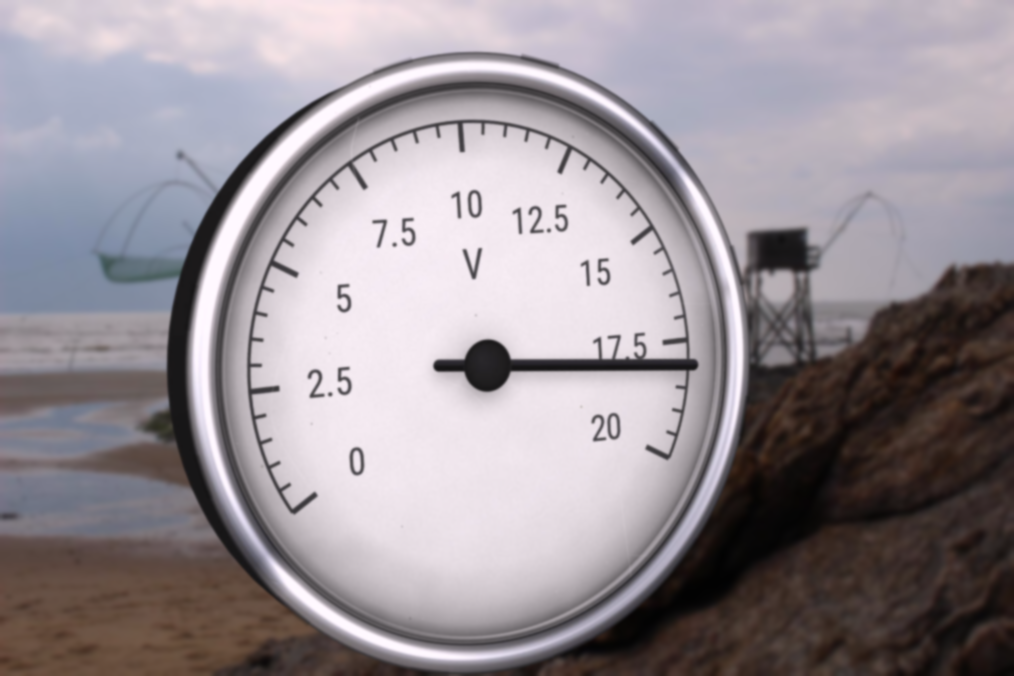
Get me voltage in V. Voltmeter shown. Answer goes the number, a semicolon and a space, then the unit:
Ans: 18; V
